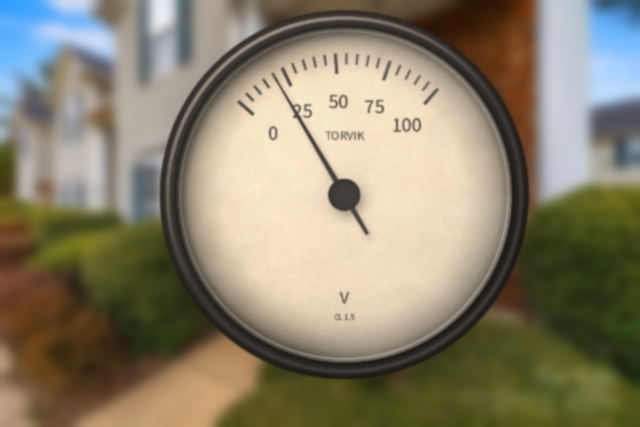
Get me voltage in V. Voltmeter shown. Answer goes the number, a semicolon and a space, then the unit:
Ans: 20; V
